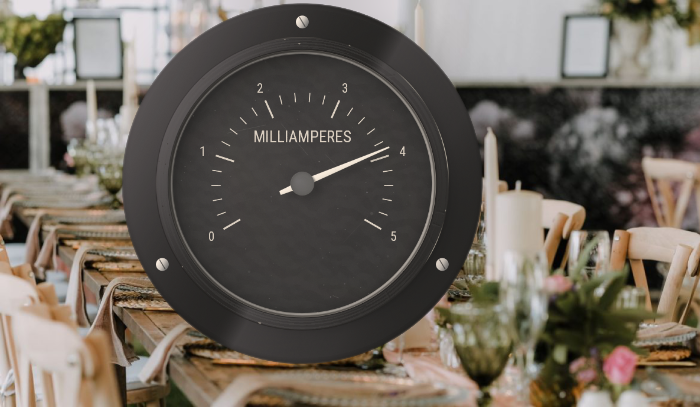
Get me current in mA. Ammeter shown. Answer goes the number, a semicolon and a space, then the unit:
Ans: 3.9; mA
